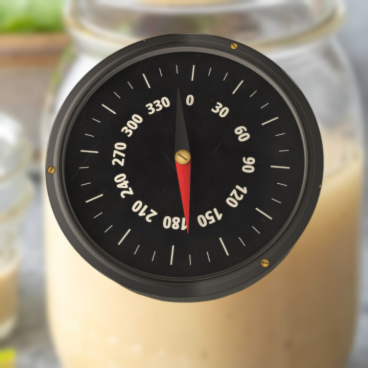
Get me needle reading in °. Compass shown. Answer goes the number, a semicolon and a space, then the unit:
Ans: 170; °
